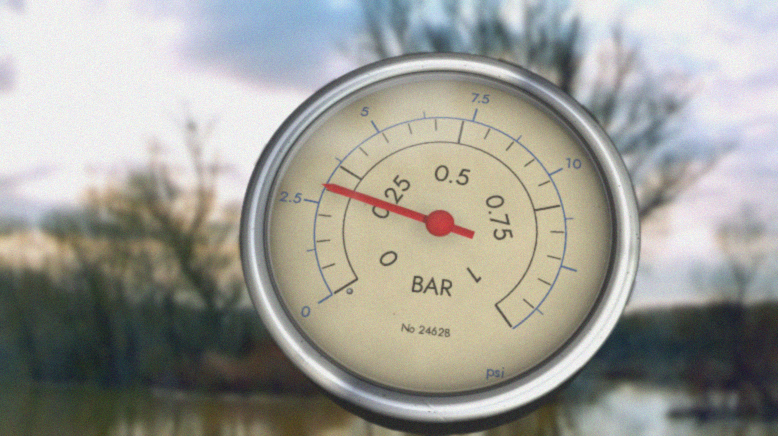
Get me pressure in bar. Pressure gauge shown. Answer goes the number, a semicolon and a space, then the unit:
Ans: 0.2; bar
